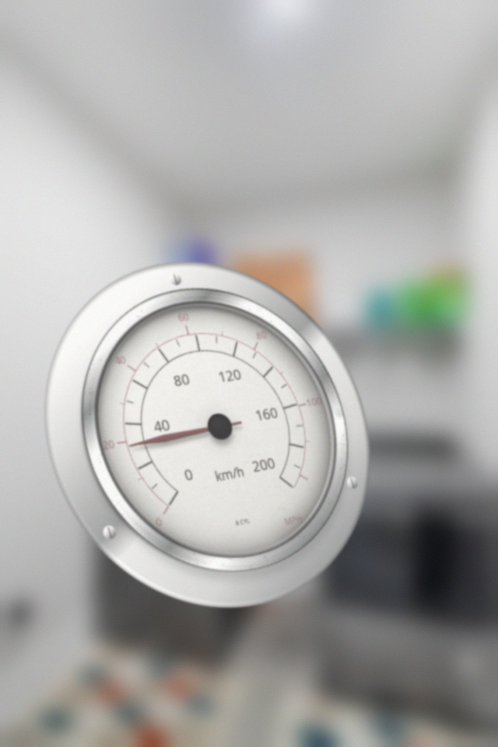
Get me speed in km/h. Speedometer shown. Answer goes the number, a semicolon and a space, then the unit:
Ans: 30; km/h
